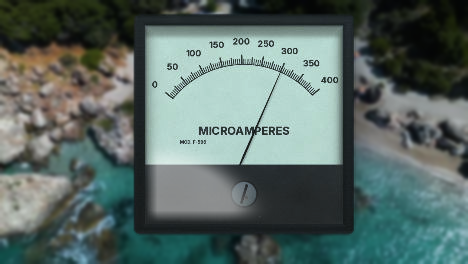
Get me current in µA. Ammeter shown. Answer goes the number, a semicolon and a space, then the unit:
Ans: 300; µA
